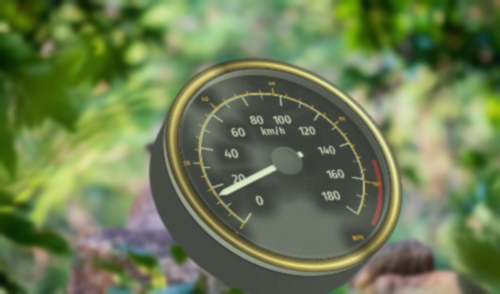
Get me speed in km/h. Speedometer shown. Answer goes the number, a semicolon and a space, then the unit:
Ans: 15; km/h
